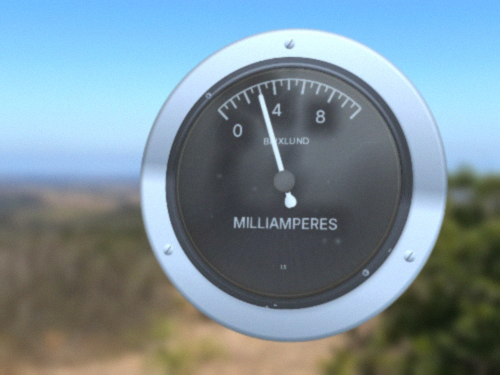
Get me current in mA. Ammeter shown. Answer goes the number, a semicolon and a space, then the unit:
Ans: 3; mA
